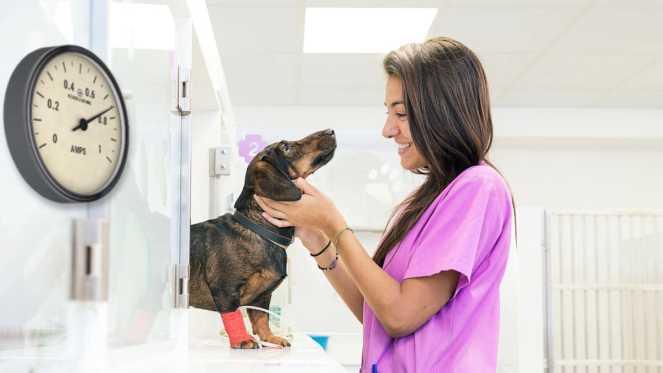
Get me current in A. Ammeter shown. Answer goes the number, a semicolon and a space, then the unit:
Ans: 0.75; A
